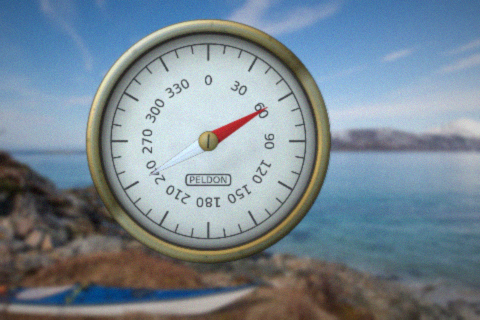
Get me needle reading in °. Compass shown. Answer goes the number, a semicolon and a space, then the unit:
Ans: 60; °
